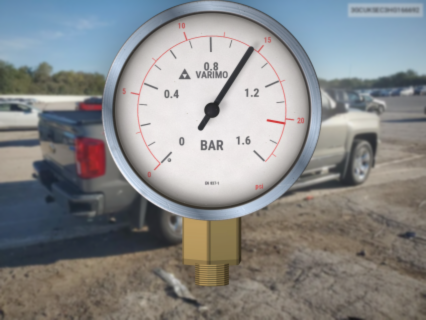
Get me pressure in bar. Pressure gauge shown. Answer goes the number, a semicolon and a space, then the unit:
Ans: 1; bar
